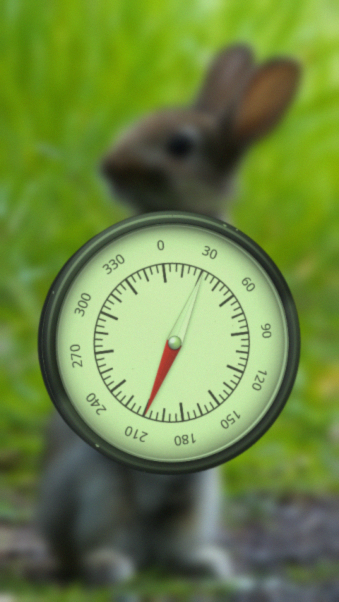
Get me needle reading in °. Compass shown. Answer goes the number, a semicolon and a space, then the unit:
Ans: 210; °
